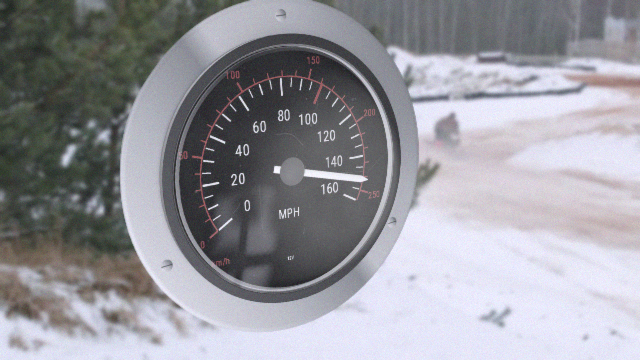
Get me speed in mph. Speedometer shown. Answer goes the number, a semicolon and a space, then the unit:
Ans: 150; mph
